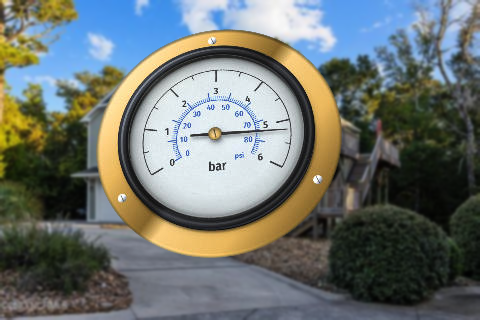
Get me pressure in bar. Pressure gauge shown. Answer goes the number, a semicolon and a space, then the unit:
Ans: 5.25; bar
